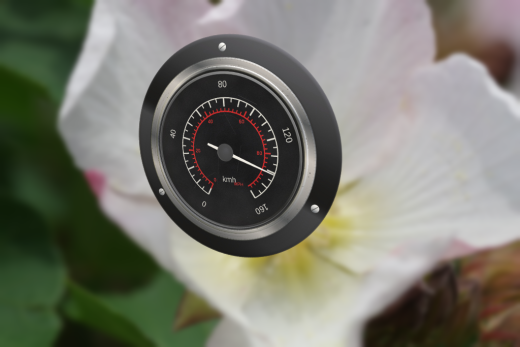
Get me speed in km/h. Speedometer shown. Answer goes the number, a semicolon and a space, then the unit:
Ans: 140; km/h
